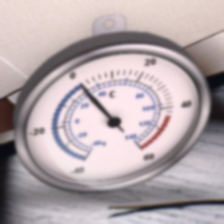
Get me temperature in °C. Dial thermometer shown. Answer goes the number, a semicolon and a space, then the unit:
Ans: 0; °C
